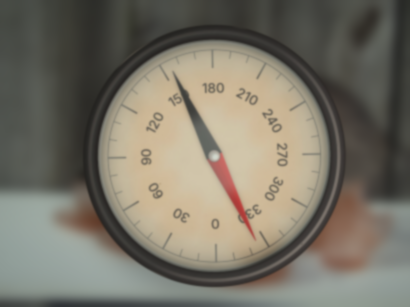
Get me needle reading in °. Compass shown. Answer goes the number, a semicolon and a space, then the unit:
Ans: 335; °
